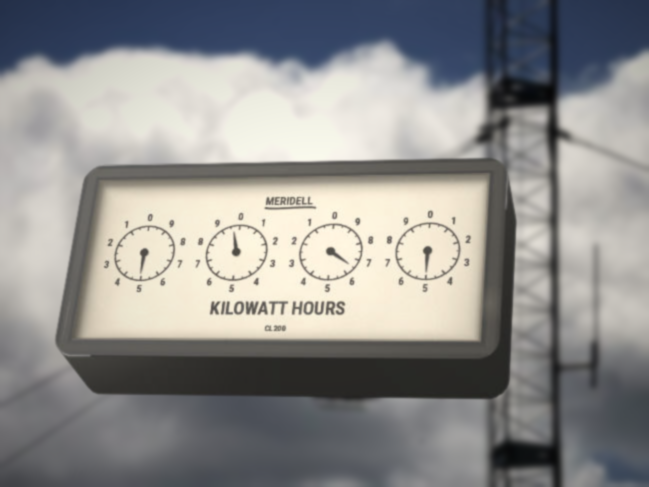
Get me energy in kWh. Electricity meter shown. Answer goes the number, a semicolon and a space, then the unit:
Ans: 4965; kWh
